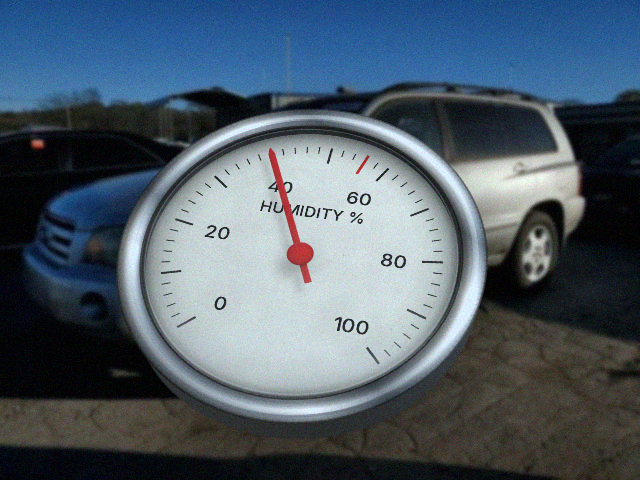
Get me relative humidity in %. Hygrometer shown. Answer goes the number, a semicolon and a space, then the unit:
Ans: 40; %
